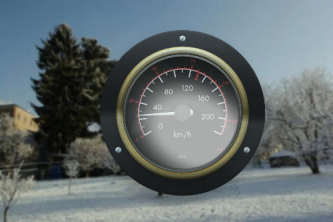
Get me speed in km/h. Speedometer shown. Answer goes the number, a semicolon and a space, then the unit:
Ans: 25; km/h
